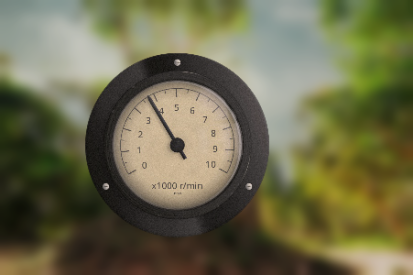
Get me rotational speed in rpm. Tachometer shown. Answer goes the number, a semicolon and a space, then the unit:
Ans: 3750; rpm
